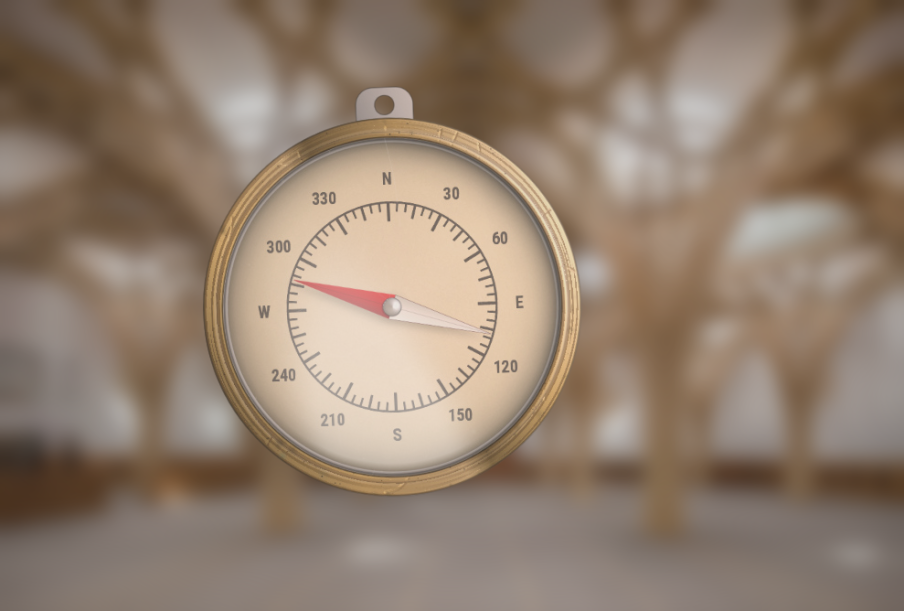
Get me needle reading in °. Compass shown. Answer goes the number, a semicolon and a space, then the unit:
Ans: 287.5; °
